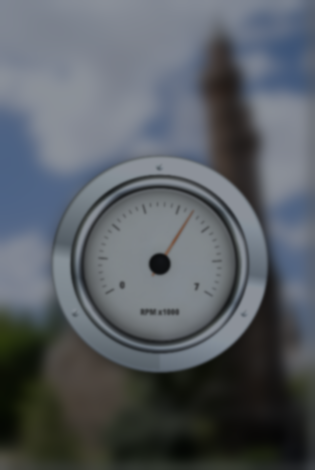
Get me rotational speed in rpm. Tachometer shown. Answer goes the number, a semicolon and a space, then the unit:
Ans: 4400; rpm
